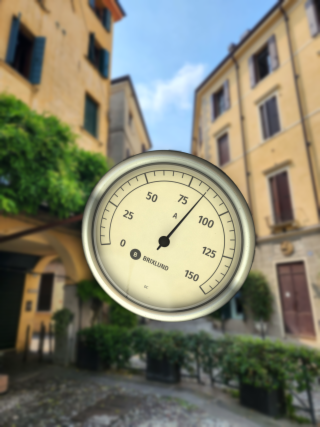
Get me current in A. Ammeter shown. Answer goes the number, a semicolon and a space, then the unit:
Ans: 85; A
